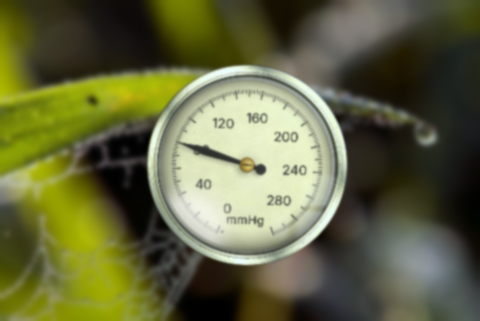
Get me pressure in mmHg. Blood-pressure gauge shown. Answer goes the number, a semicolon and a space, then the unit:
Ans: 80; mmHg
